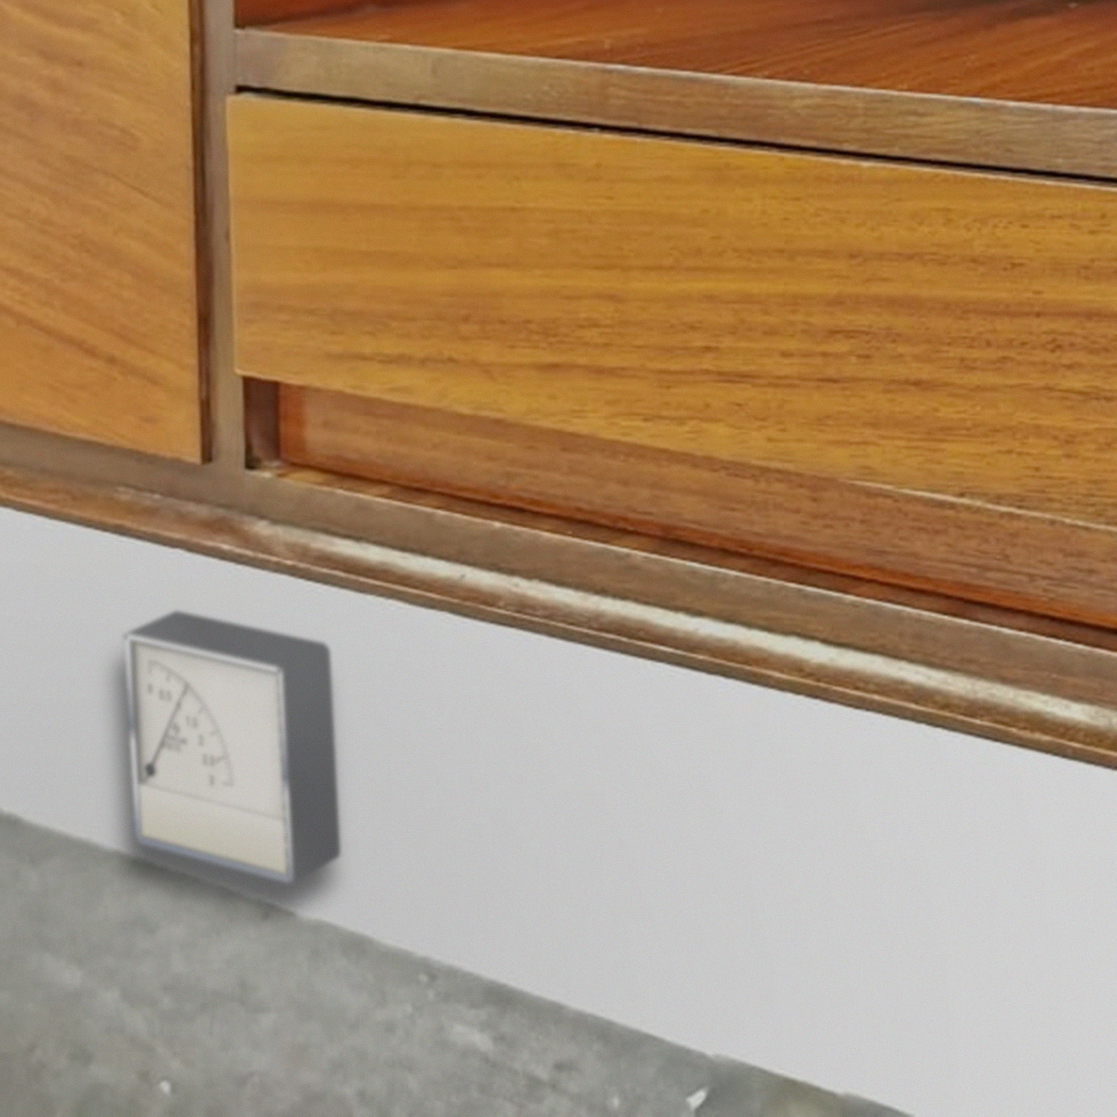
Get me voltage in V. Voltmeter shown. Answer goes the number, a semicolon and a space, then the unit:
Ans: 1; V
